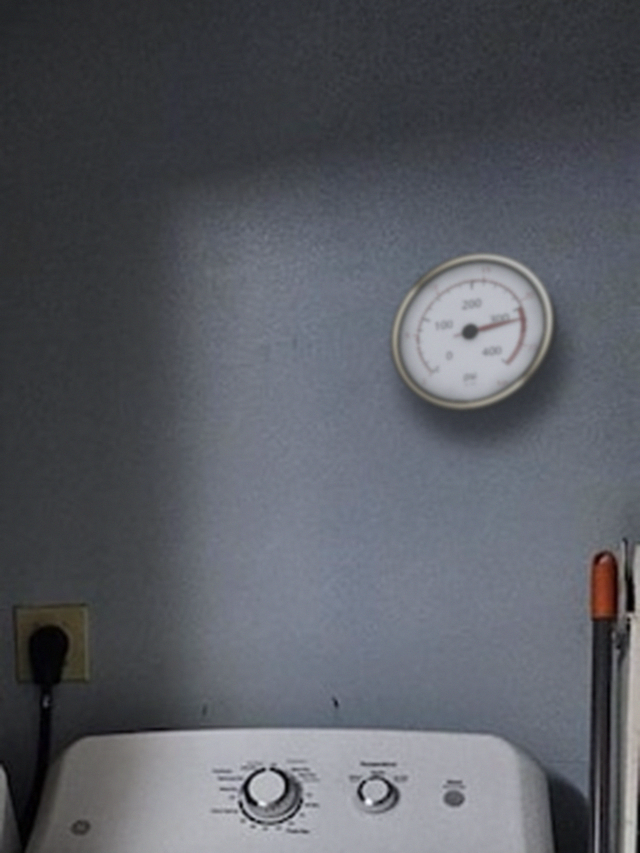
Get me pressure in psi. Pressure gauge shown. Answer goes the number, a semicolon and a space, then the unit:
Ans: 320; psi
